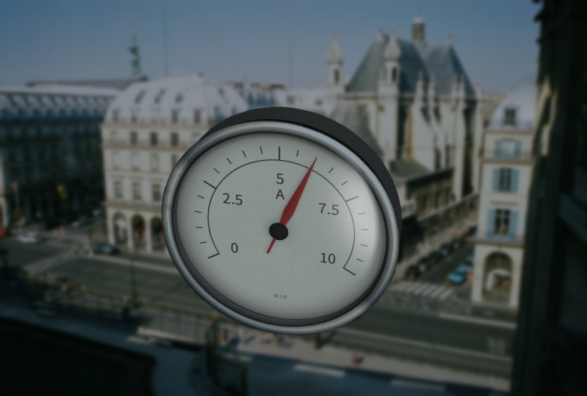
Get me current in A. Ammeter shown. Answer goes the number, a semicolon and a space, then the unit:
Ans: 6; A
